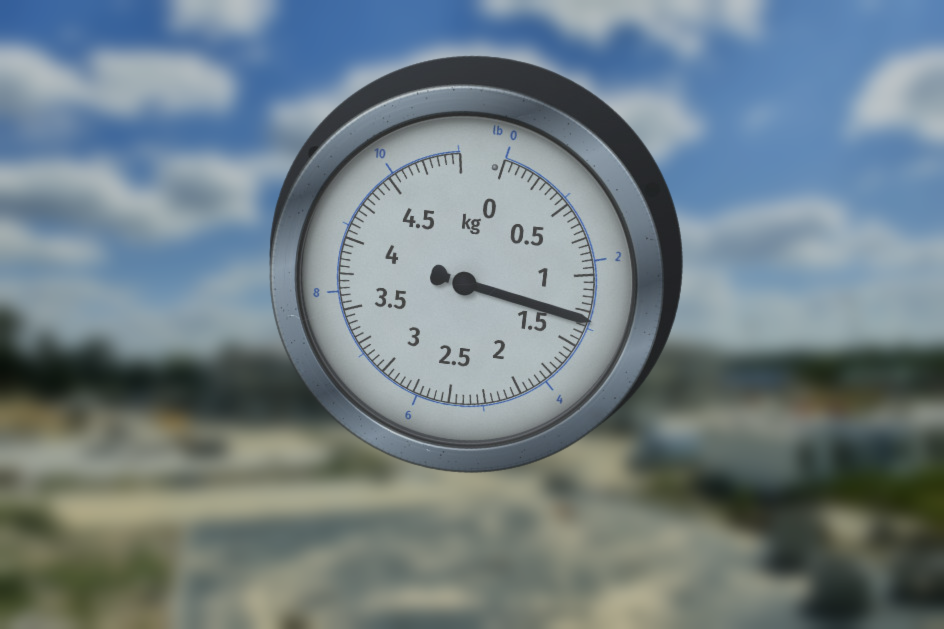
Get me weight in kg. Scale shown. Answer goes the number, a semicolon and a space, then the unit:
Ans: 1.3; kg
